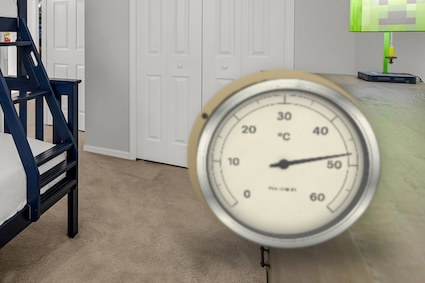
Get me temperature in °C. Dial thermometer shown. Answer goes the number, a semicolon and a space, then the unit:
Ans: 47.5; °C
